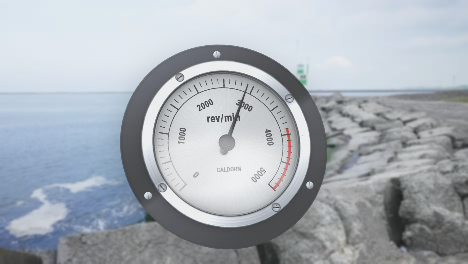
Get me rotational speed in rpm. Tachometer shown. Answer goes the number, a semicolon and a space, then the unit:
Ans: 2900; rpm
